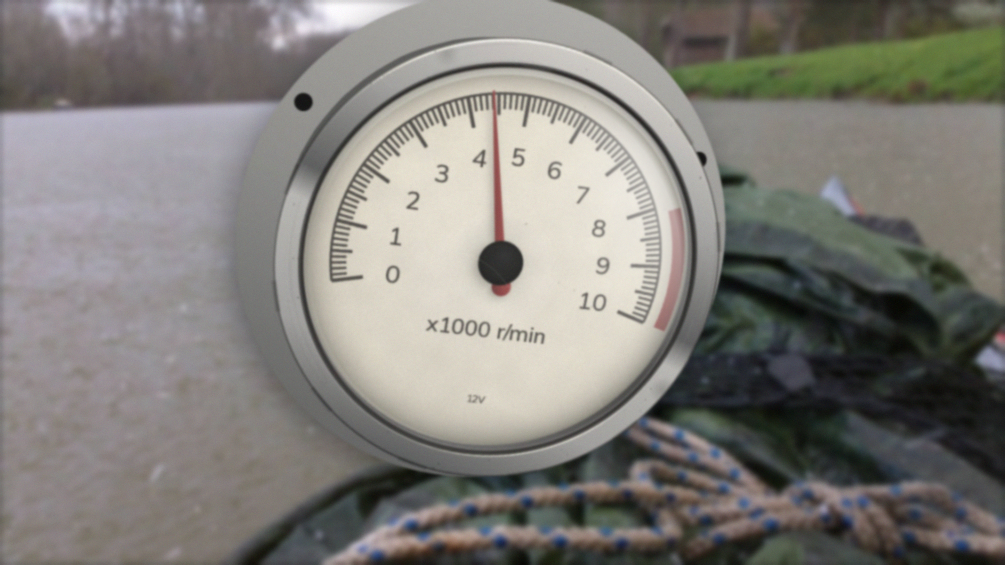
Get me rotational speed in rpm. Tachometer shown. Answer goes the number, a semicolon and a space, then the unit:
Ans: 4400; rpm
